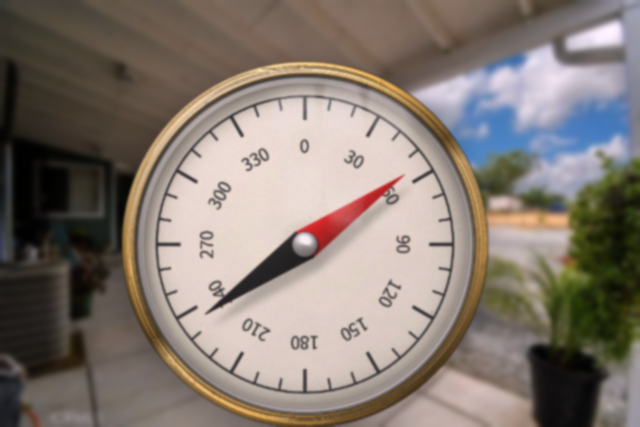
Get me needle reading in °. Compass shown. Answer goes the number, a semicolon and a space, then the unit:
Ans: 55; °
